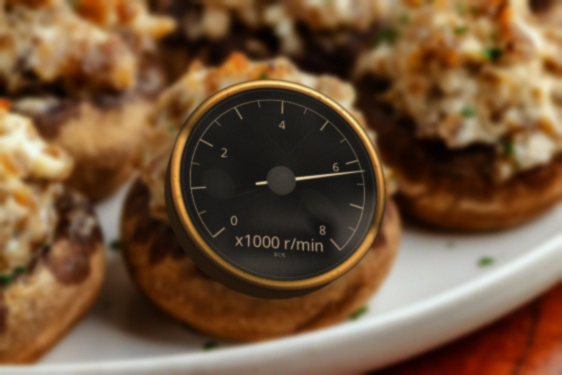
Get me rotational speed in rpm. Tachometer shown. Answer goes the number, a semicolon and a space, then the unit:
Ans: 6250; rpm
